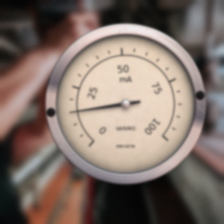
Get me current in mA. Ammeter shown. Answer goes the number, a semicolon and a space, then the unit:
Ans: 15; mA
